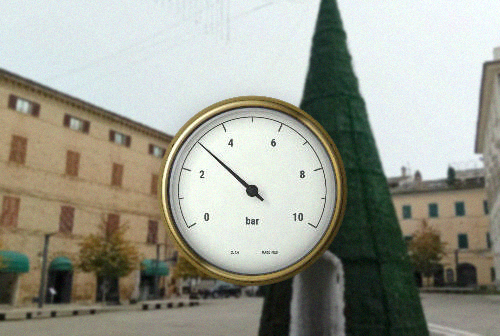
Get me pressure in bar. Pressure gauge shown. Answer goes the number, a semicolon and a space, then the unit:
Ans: 3; bar
